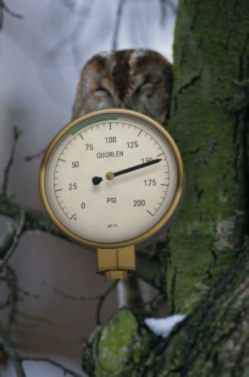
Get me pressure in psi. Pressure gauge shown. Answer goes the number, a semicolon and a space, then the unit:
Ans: 155; psi
